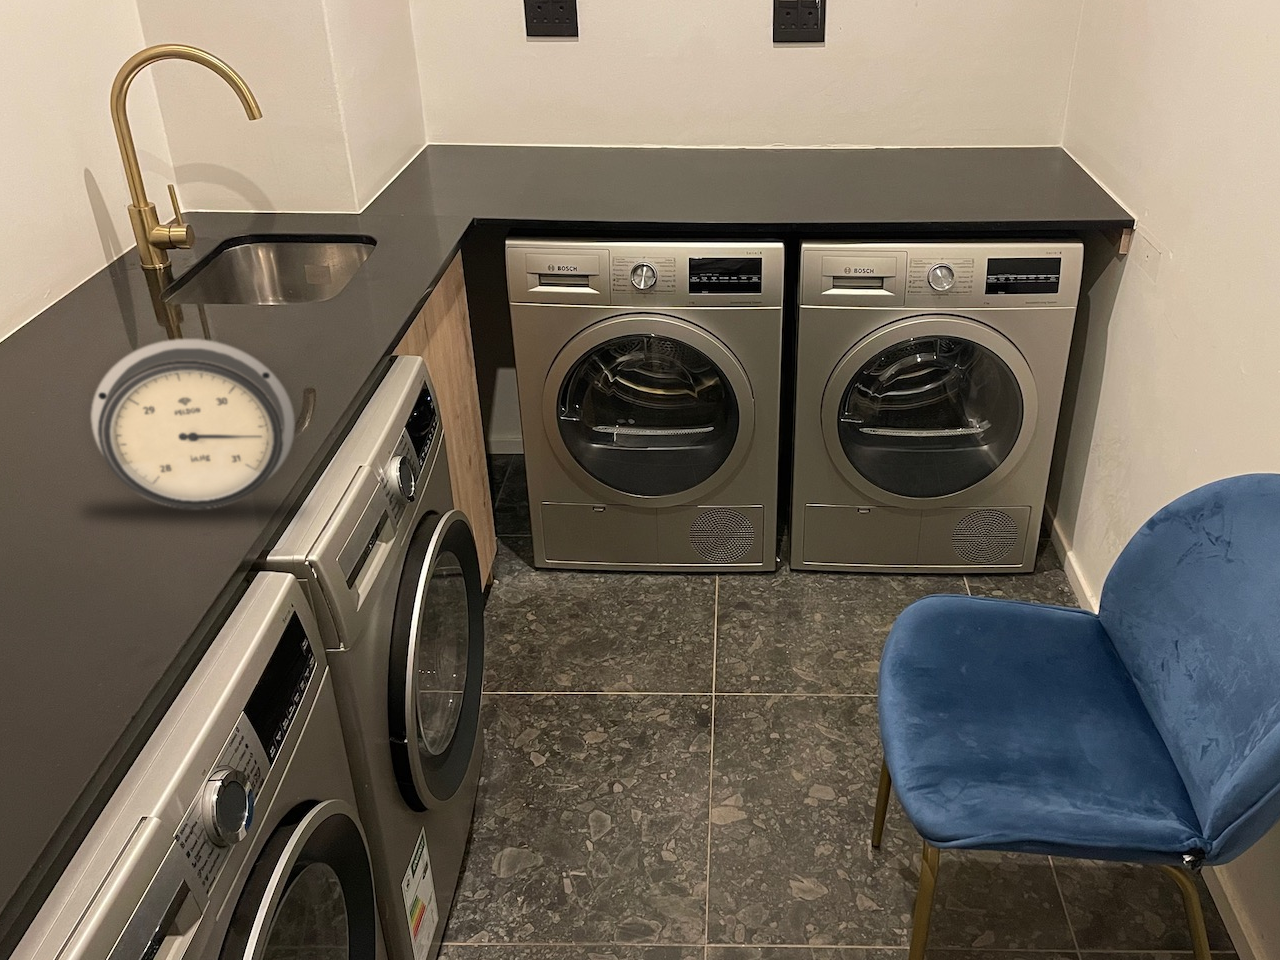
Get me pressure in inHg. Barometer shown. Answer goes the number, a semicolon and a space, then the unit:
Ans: 30.6; inHg
